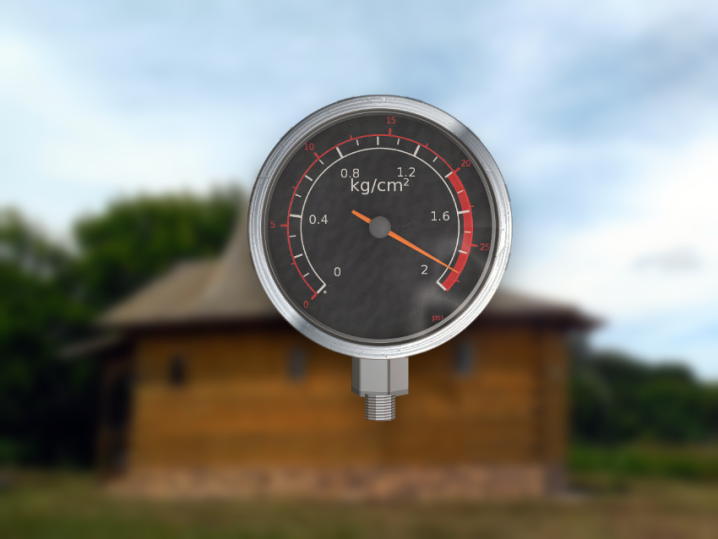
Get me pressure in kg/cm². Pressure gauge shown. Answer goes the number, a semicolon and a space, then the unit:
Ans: 1.9; kg/cm²
